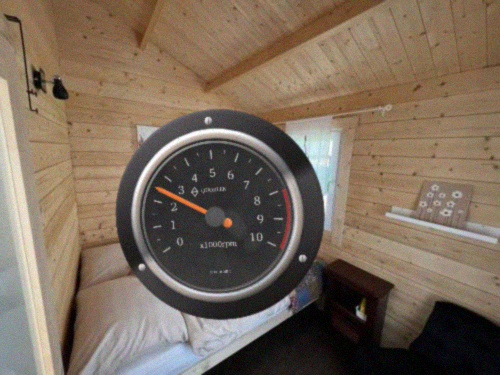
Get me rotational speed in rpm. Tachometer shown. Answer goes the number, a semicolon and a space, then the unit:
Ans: 2500; rpm
